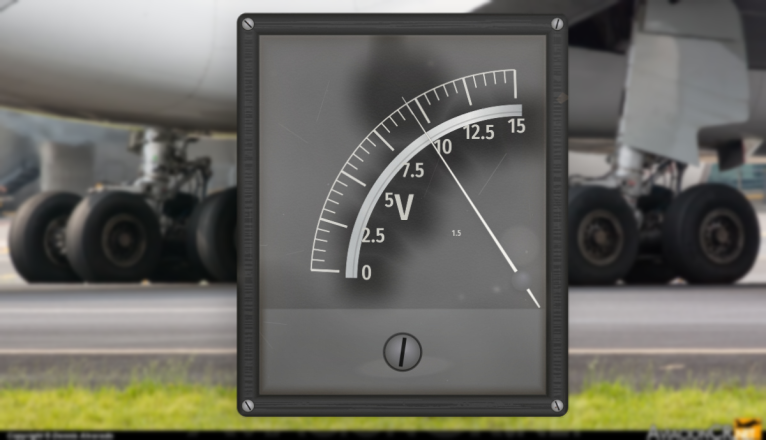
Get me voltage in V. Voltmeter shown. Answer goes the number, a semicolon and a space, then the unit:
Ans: 9.5; V
